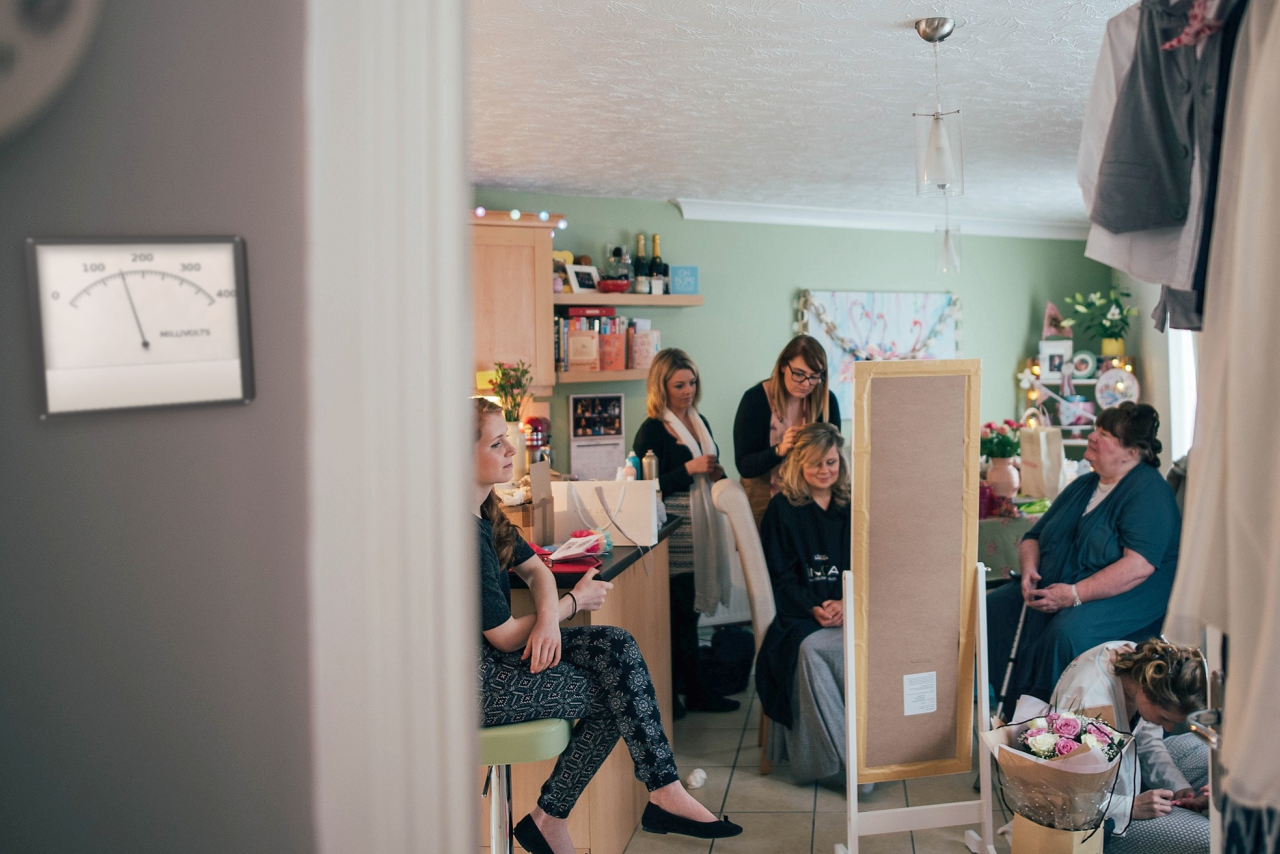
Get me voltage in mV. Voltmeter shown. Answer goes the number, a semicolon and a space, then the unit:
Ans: 150; mV
